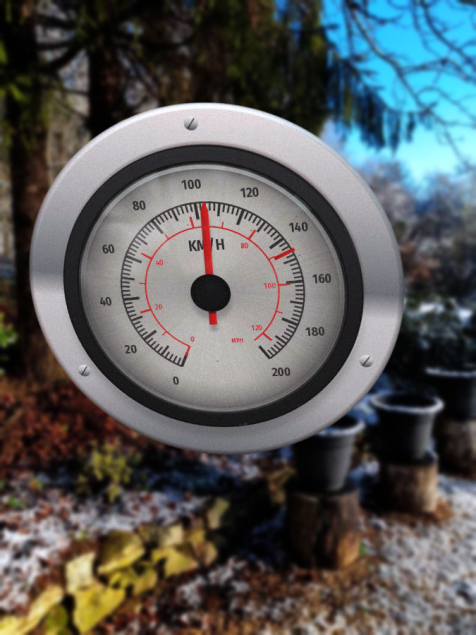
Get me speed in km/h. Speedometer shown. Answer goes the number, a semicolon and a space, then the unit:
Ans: 104; km/h
